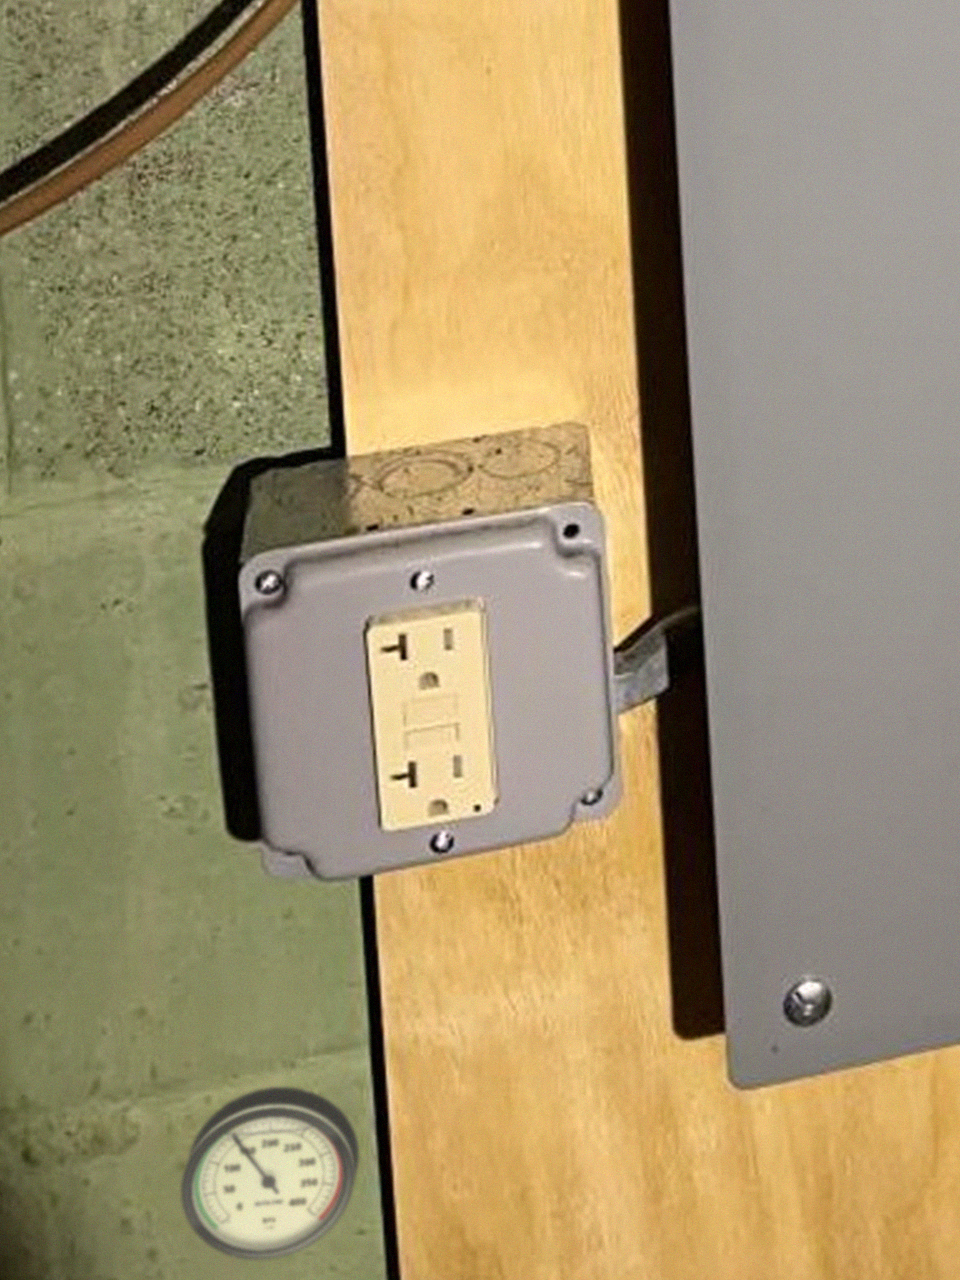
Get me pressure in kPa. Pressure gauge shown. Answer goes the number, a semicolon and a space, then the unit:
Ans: 150; kPa
